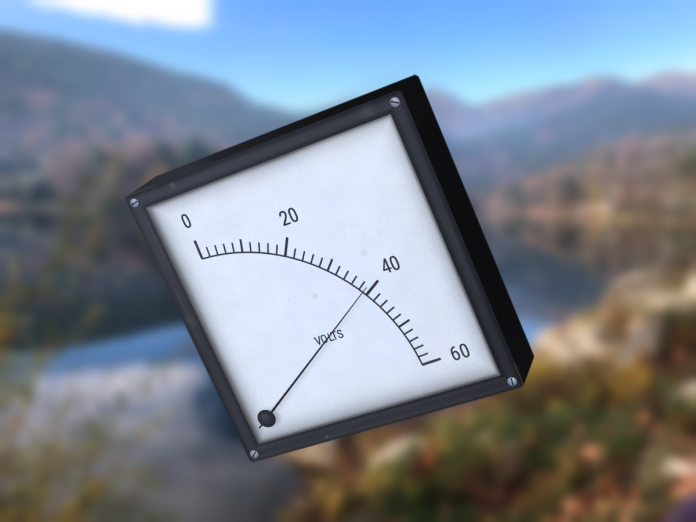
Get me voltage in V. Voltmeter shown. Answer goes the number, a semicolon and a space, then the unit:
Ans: 39; V
